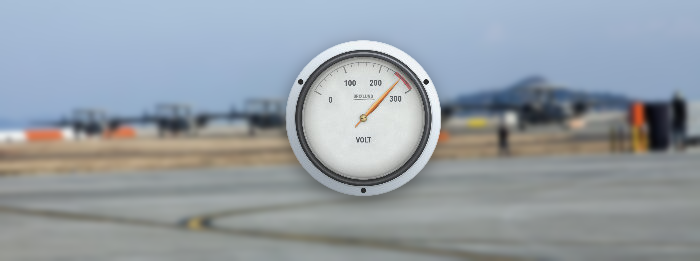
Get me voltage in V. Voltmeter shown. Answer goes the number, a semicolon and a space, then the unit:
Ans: 260; V
